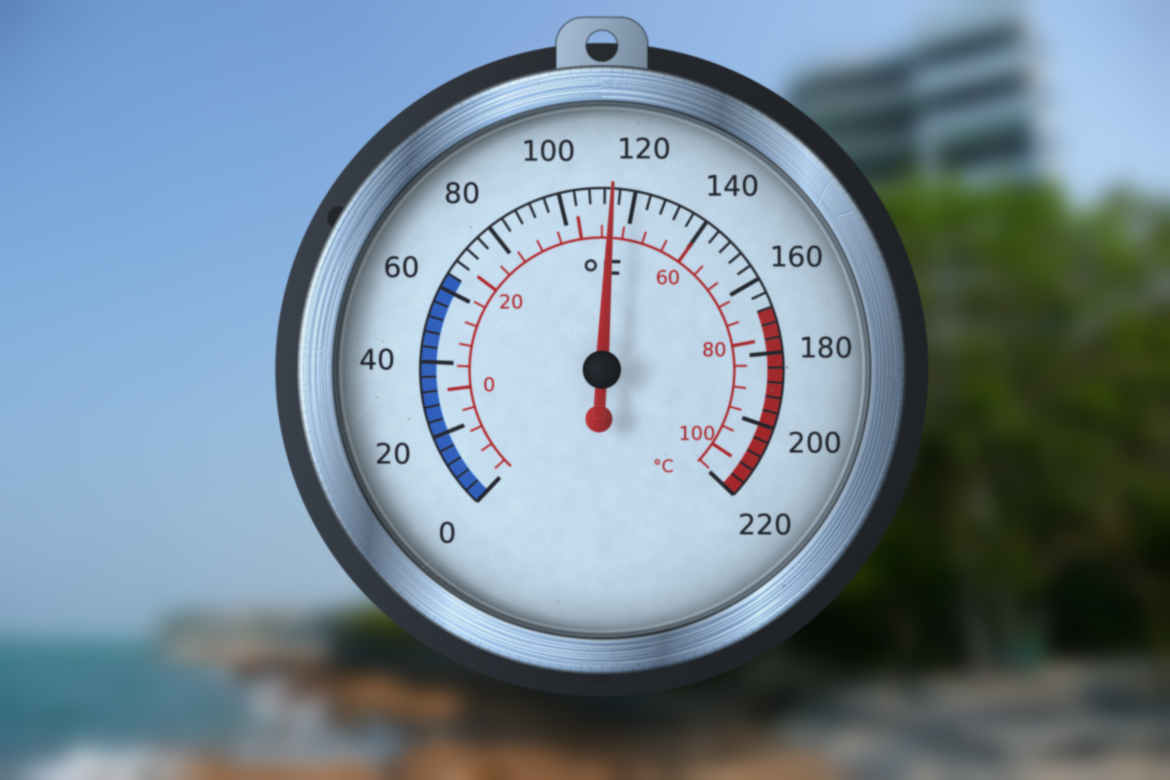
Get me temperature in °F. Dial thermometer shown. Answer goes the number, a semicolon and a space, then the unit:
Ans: 114; °F
